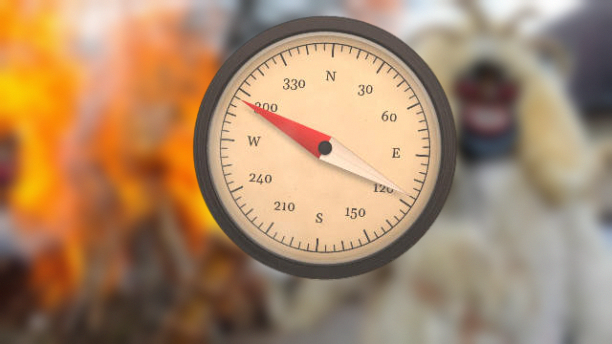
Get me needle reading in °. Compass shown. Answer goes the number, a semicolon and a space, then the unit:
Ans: 295; °
